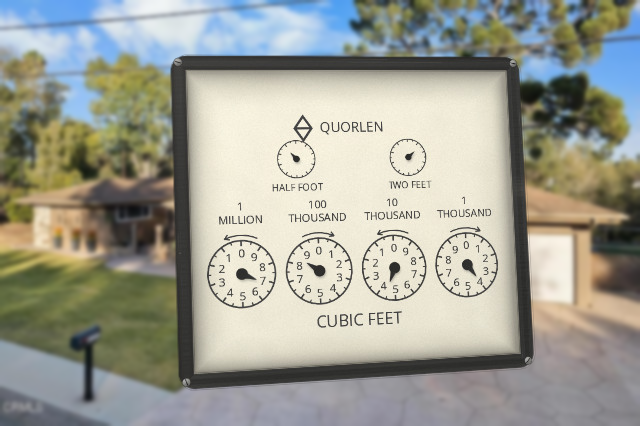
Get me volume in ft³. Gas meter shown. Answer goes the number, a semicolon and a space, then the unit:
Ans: 684400; ft³
